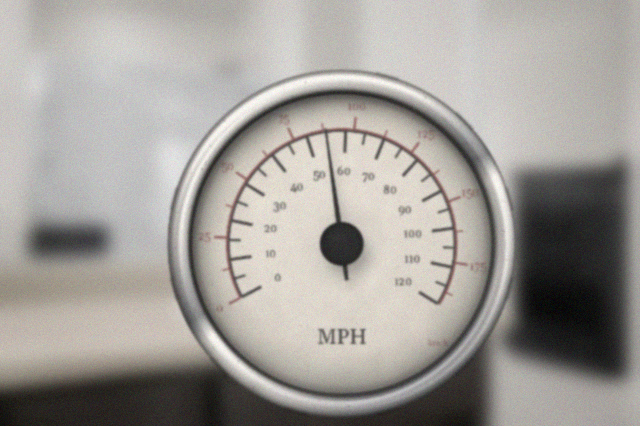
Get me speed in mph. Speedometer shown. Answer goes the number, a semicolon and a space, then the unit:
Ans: 55; mph
